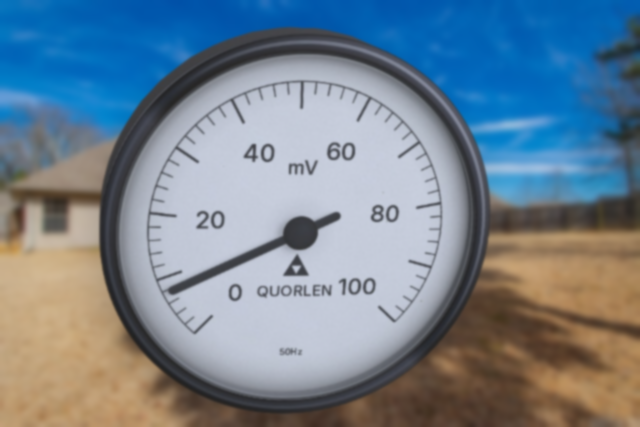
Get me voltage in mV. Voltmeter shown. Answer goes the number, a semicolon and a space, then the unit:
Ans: 8; mV
